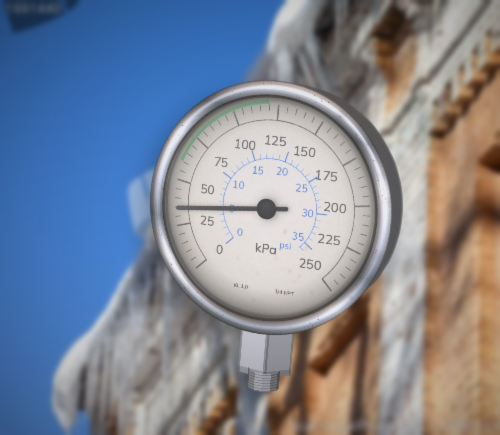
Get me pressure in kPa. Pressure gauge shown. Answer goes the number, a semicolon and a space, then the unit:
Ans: 35; kPa
